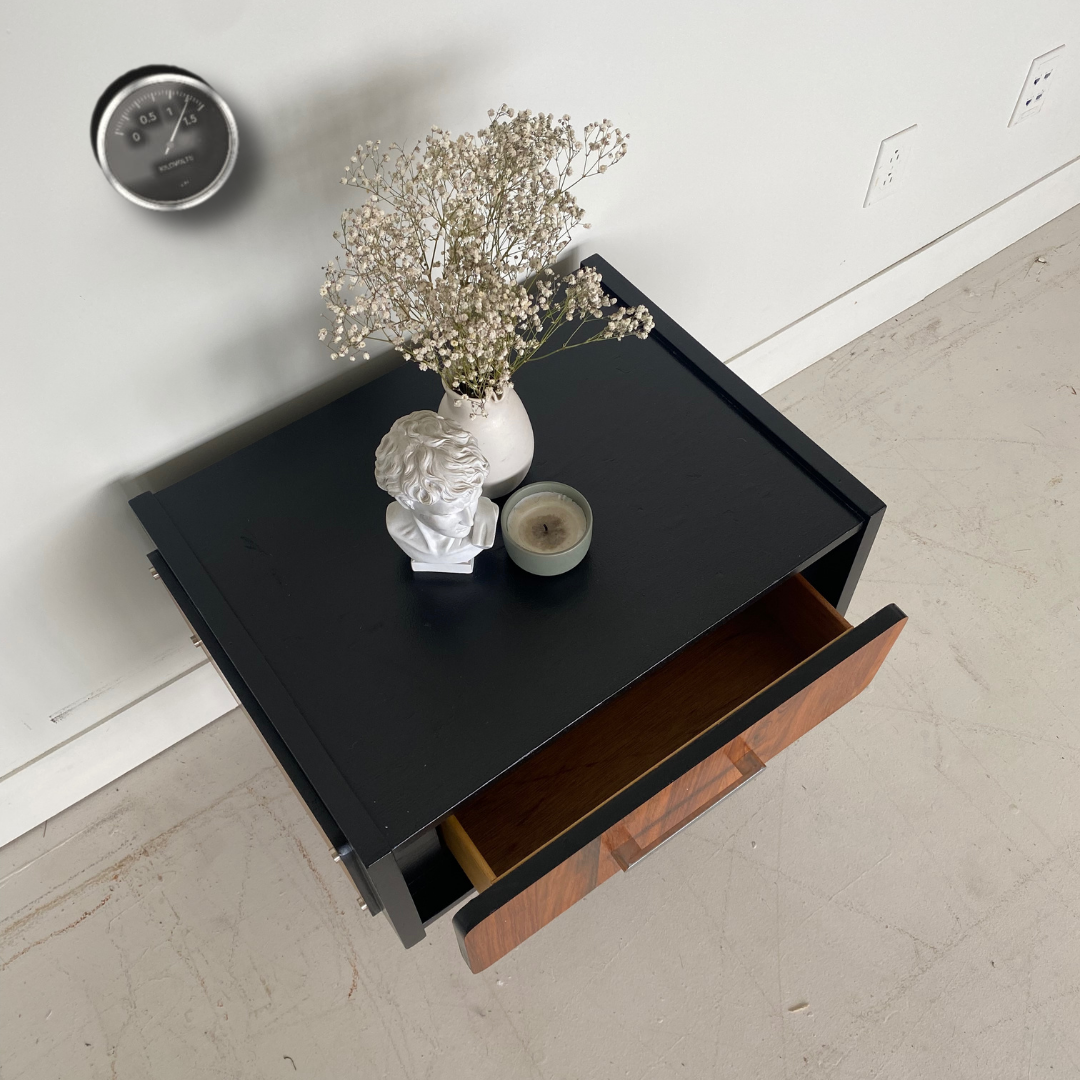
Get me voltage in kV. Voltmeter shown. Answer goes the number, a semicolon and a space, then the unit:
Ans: 1.25; kV
